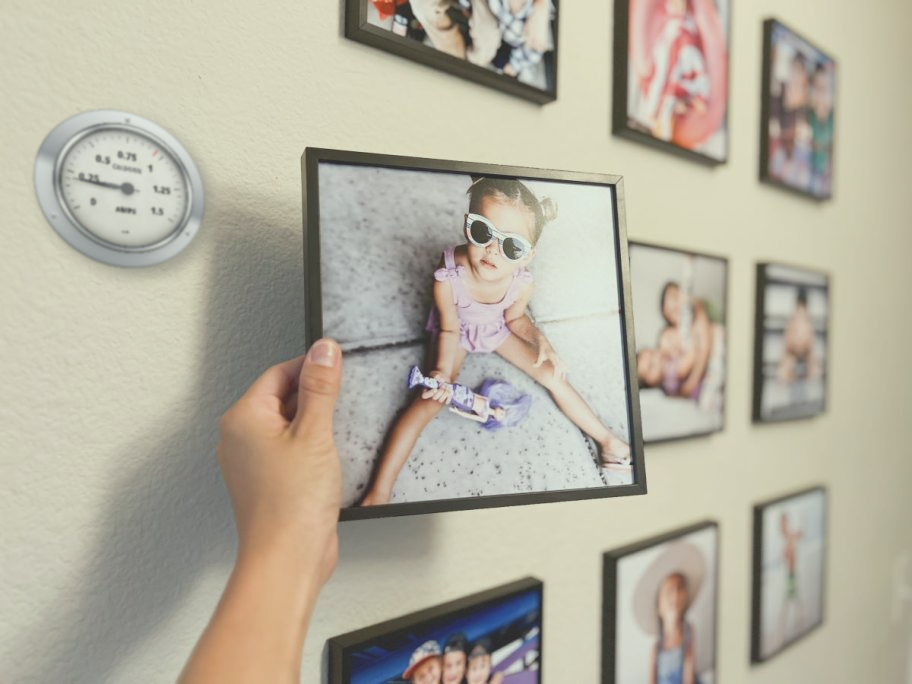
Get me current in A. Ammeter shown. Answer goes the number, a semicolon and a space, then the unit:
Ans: 0.2; A
